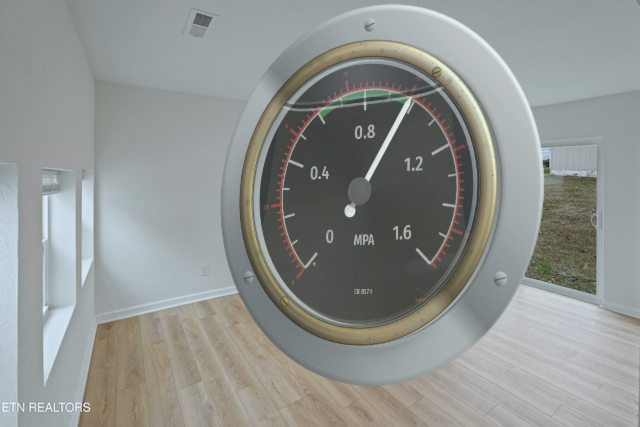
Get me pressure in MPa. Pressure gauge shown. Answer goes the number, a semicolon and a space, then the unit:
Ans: 1; MPa
